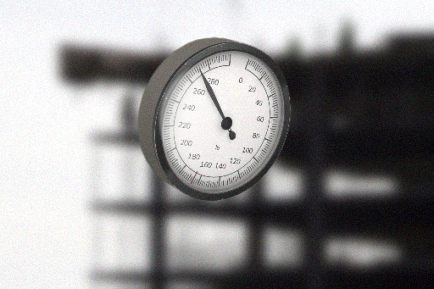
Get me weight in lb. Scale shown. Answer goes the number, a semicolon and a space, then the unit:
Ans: 270; lb
